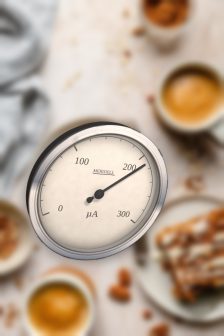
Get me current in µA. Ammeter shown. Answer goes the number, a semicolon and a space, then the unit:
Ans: 210; µA
